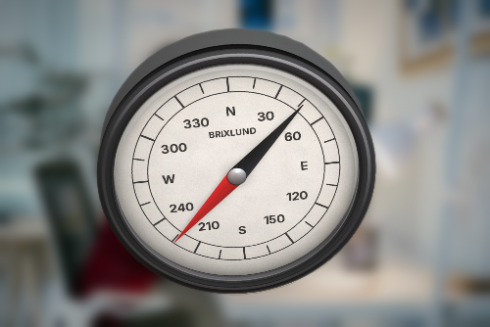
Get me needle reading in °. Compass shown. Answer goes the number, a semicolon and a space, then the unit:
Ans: 225; °
